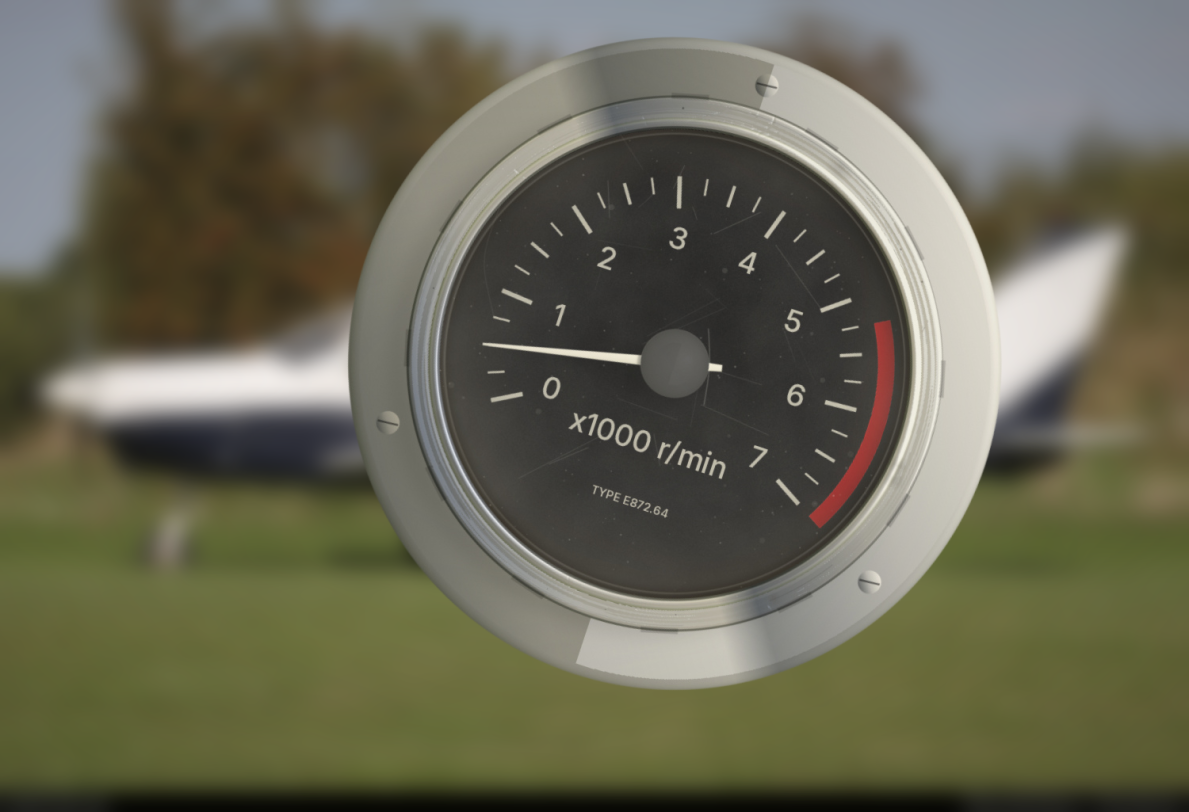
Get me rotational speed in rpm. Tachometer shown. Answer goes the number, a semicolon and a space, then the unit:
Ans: 500; rpm
